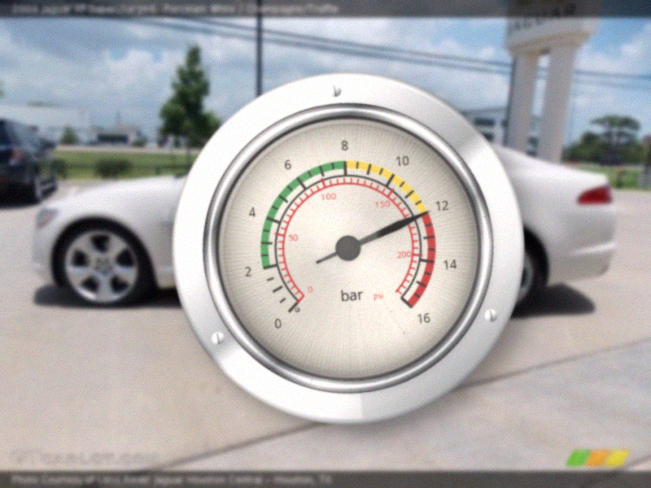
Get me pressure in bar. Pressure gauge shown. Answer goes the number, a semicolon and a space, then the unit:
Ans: 12; bar
